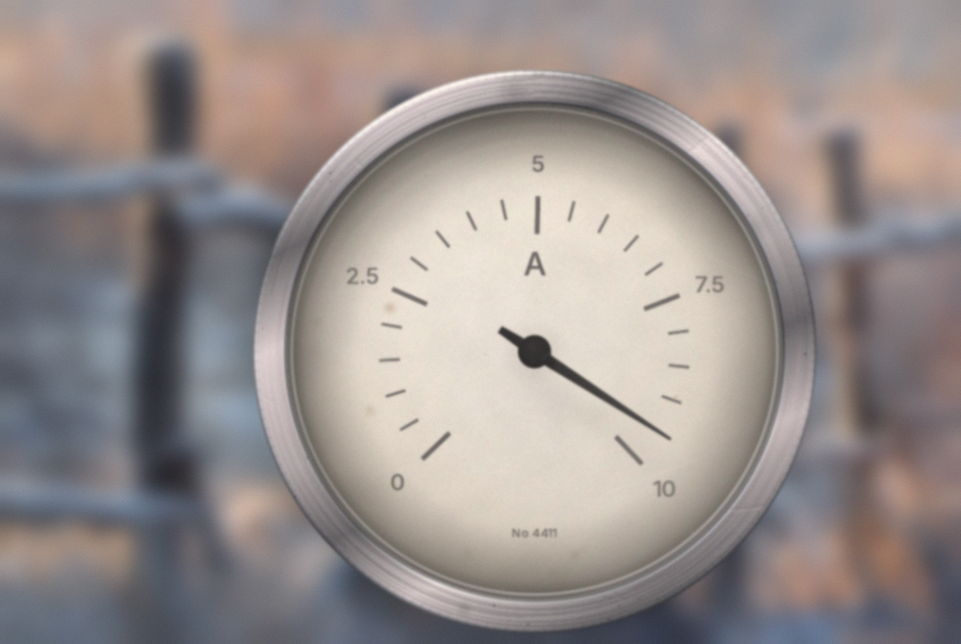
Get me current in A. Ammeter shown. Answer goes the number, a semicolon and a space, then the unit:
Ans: 9.5; A
